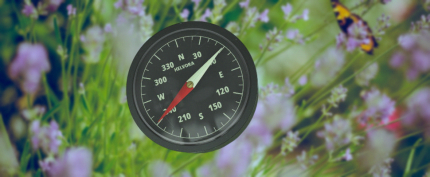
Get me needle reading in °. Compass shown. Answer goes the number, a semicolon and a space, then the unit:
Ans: 240; °
